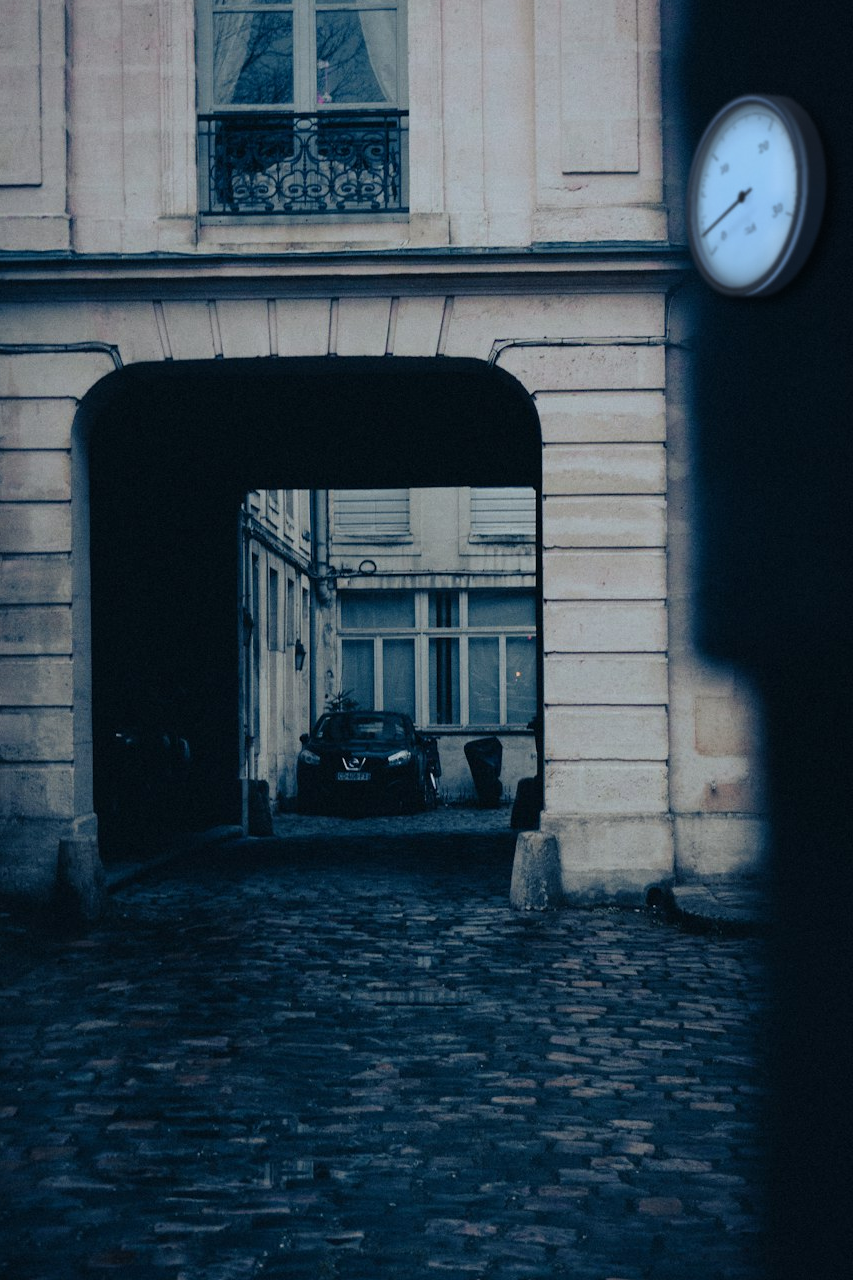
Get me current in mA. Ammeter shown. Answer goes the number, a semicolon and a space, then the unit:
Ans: 2; mA
